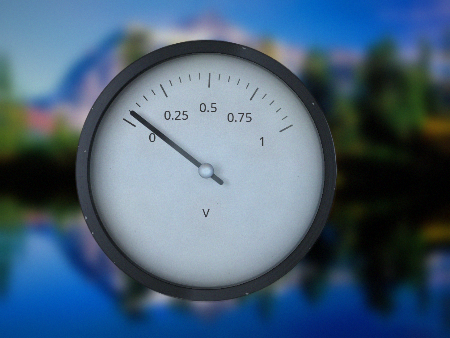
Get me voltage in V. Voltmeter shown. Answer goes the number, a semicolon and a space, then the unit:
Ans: 0.05; V
